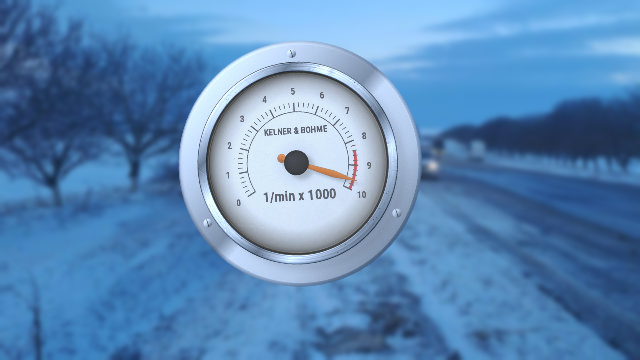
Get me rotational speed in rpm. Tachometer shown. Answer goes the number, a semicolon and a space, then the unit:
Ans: 9600; rpm
